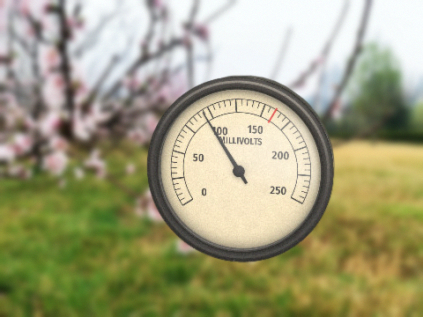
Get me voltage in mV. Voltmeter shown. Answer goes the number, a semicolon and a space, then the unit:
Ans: 95; mV
